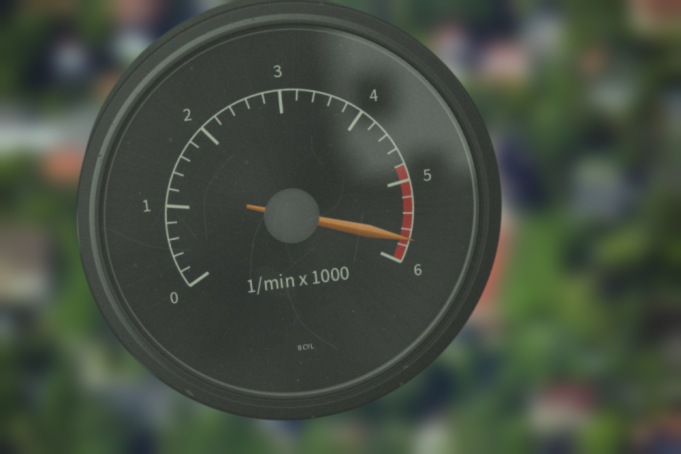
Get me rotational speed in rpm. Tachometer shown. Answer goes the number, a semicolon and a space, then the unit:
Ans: 5700; rpm
